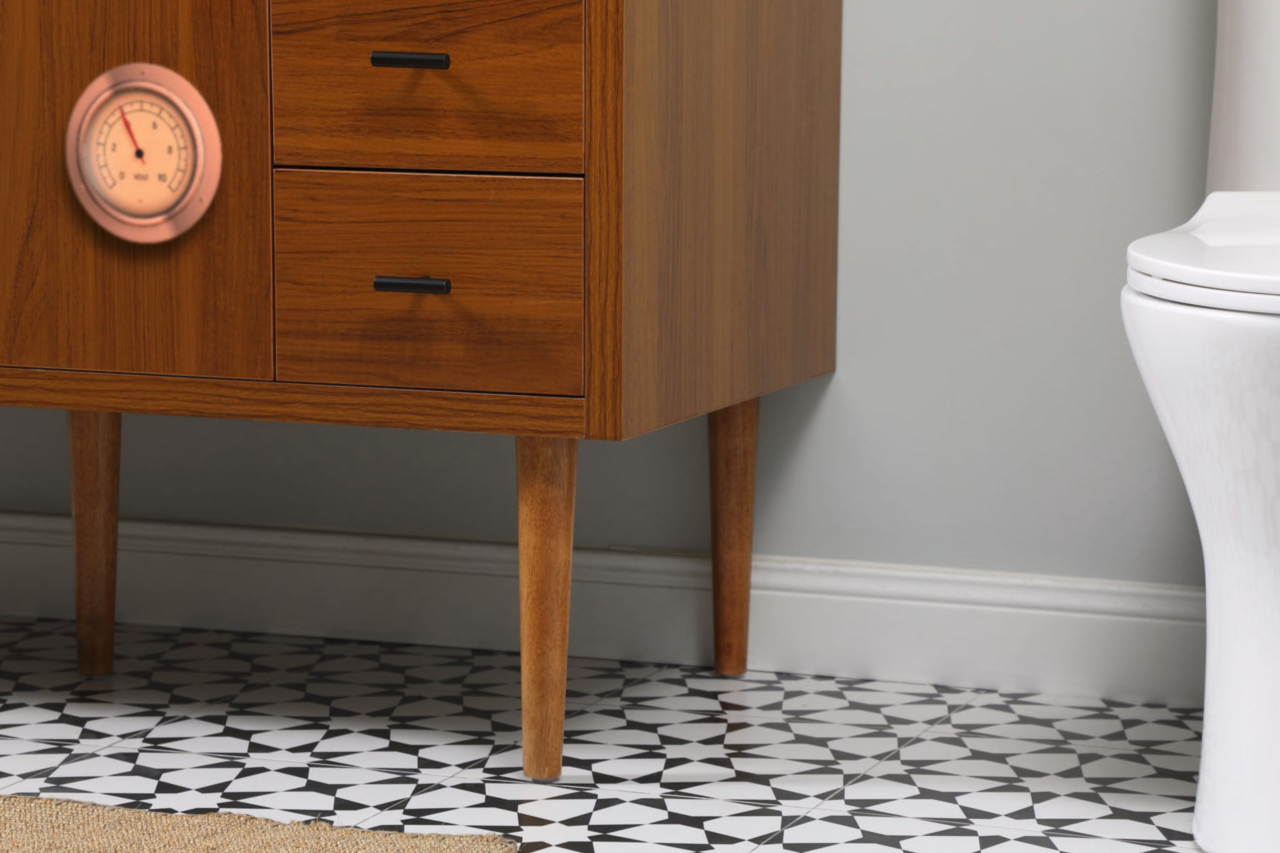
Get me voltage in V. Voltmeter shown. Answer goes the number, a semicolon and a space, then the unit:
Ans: 4; V
